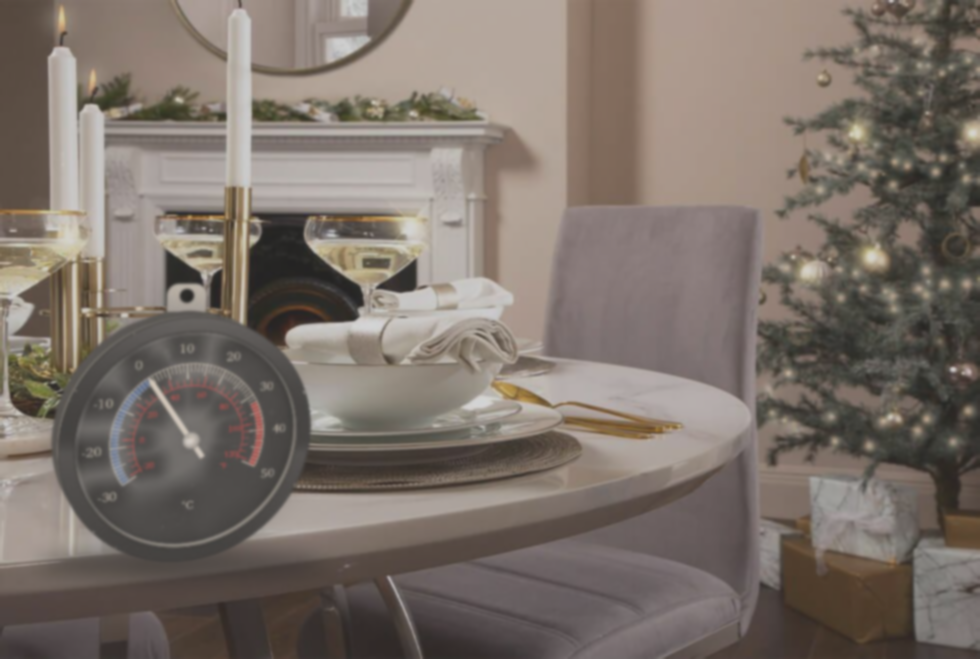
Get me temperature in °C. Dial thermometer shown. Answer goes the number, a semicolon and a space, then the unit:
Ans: 0; °C
